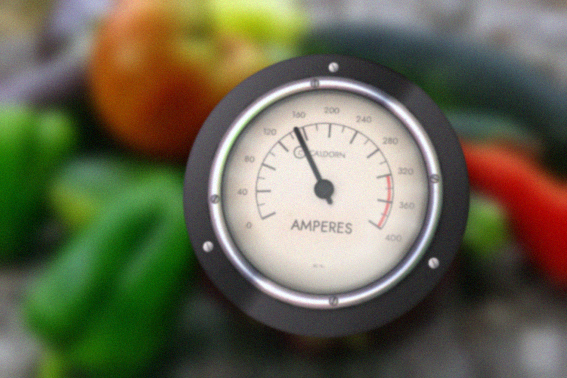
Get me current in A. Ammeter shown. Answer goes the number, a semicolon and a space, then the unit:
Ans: 150; A
